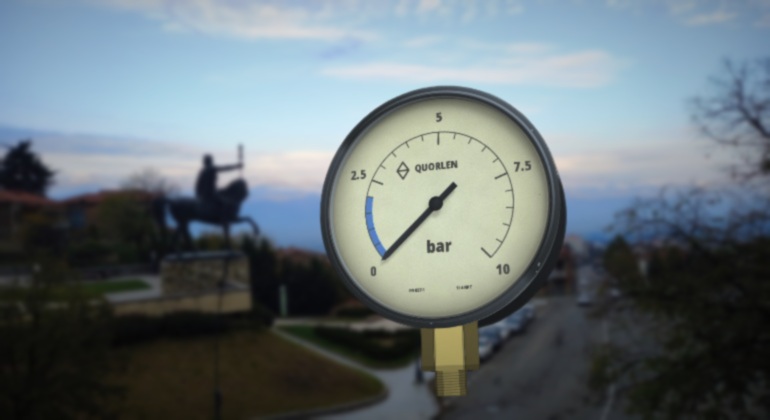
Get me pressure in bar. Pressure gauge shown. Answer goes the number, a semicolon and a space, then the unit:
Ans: 0; bar
